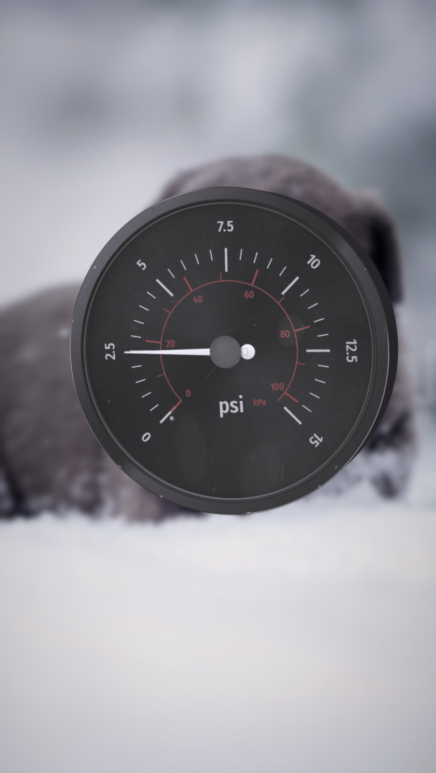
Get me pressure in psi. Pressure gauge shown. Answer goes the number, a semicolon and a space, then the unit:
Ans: 2.5; psi
